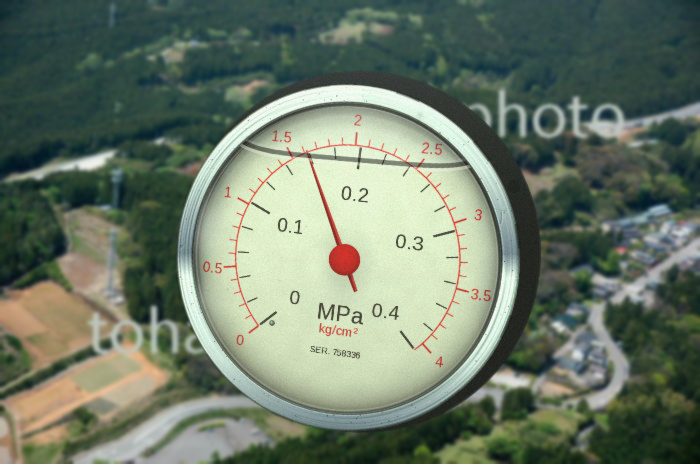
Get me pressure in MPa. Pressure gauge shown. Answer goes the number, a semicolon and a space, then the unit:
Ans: 0.16; MPa
